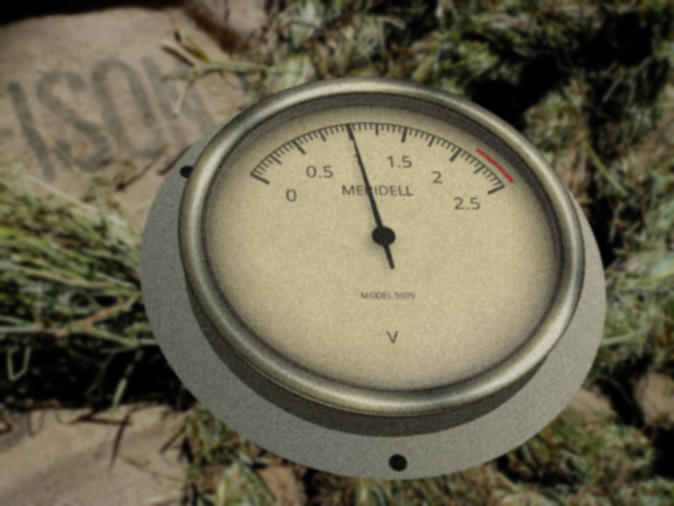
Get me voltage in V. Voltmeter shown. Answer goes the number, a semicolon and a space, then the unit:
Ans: 1; V
